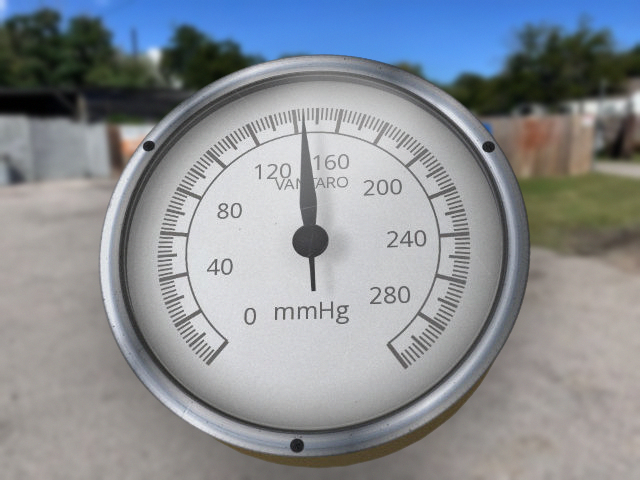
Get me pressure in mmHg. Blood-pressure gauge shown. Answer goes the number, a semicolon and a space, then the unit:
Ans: 144; mmHg
